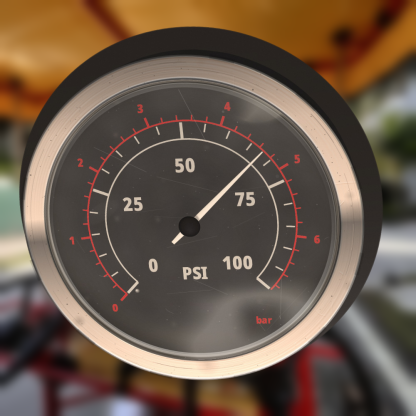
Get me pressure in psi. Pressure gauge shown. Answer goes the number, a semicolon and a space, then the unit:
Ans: 67.5; psi
